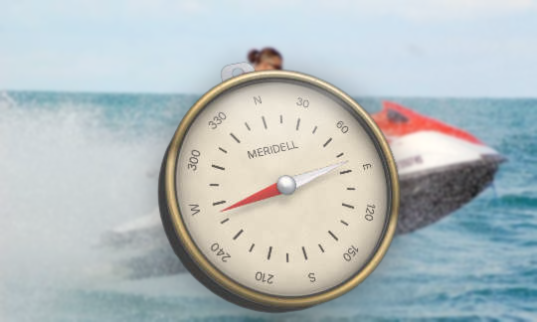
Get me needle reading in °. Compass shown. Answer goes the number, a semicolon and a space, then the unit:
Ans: 262.5; °
